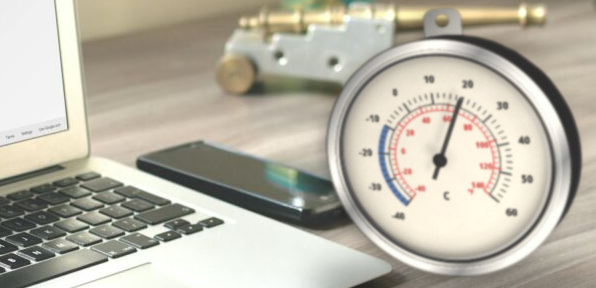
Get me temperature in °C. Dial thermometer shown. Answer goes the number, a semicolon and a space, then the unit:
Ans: 20; °C
